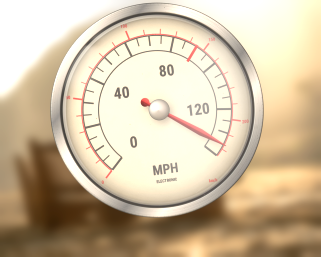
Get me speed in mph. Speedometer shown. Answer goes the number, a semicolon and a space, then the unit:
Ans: 135; mph
